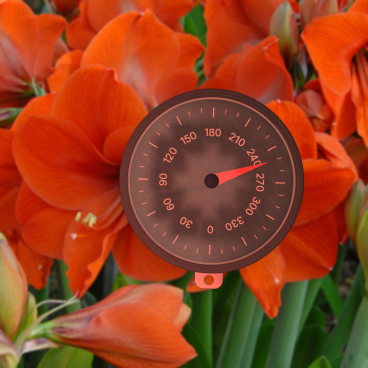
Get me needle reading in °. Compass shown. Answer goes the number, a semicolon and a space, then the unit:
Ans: 250; °
